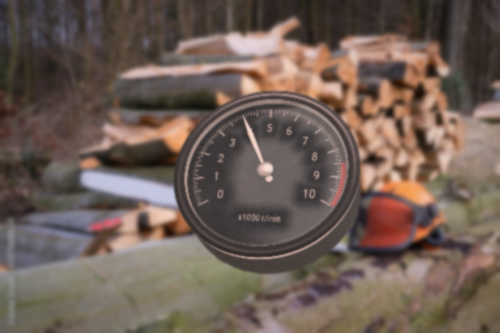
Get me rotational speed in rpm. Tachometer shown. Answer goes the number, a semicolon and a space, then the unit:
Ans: 4000; rpm
